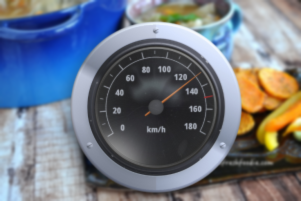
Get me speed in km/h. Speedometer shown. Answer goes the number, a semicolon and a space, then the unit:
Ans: 130; km/h
